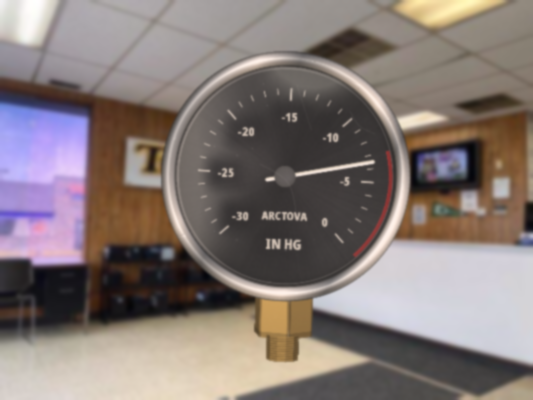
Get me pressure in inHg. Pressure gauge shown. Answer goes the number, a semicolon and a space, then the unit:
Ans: -6.5; inHg
